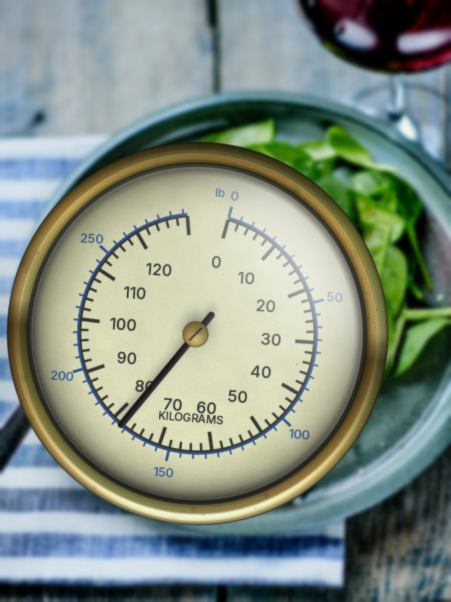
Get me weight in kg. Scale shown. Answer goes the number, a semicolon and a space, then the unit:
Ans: 78; kg
